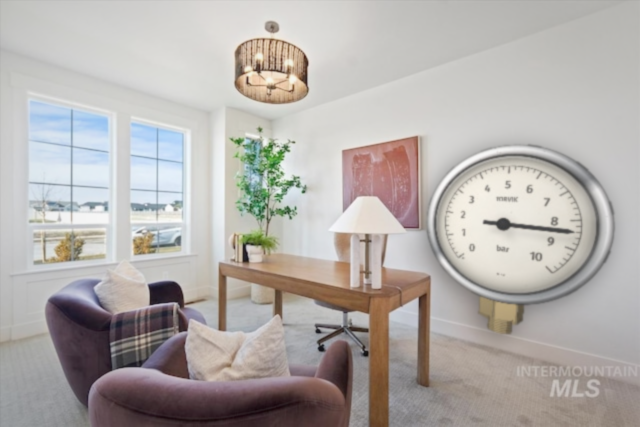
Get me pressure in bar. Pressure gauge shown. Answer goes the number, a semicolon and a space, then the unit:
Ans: 8.4; bar
